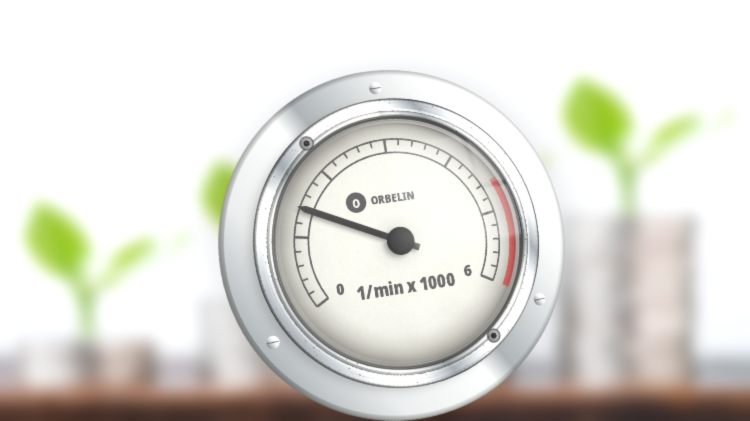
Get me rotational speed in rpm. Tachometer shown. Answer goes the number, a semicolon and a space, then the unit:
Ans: 1400; rpm
